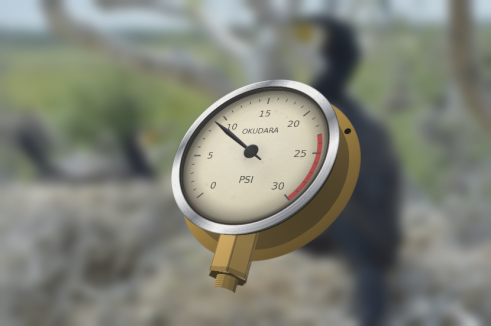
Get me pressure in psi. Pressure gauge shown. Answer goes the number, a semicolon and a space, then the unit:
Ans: 9; psi
